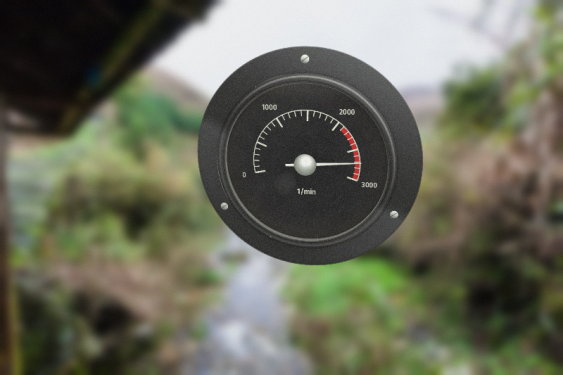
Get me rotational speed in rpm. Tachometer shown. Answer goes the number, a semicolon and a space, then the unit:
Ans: 2700; rpm
